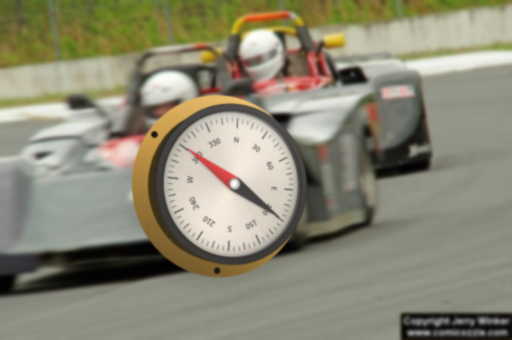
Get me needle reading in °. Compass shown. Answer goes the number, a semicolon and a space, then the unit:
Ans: 300; °
